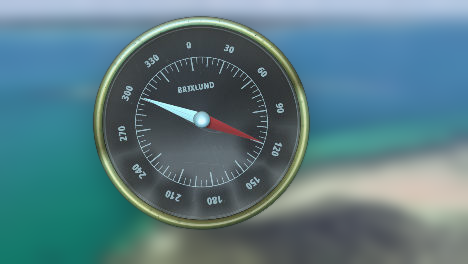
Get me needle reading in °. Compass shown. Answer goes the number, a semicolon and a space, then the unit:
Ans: 120; °
